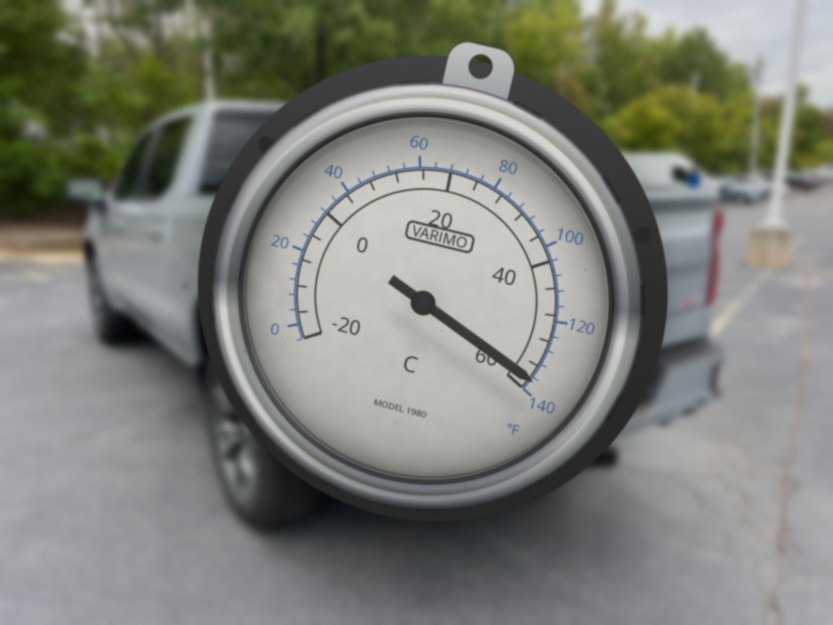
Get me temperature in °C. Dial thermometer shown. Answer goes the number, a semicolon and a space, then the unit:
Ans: 58; °C
